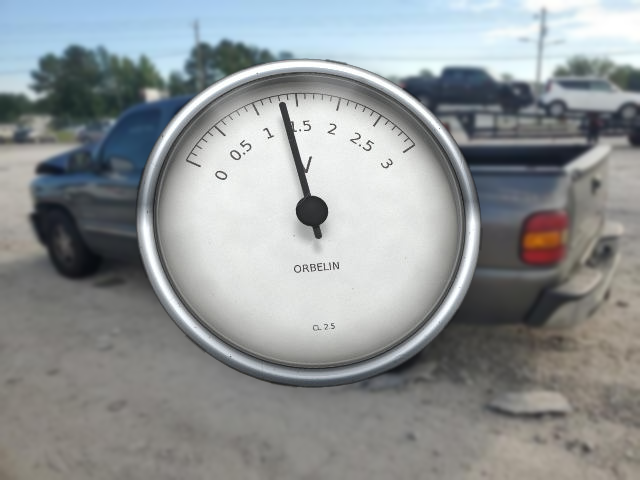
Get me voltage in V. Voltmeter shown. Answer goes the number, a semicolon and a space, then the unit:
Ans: 1.3; V
